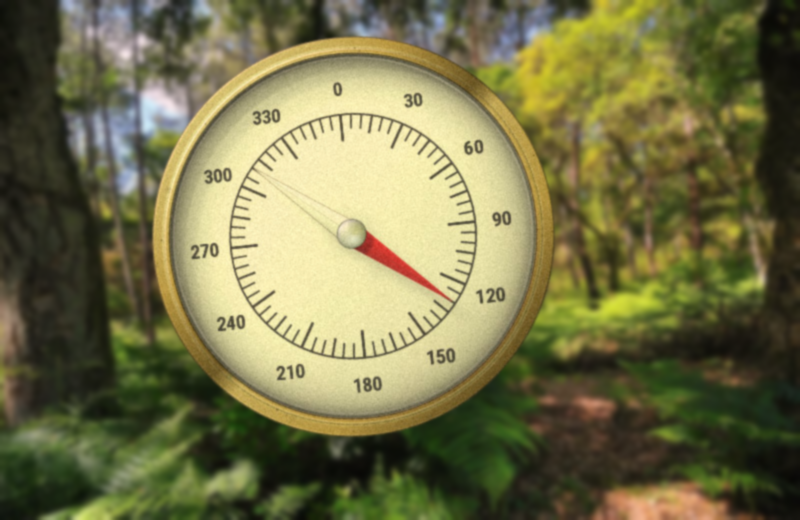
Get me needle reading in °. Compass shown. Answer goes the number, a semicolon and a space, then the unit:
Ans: 130; °
